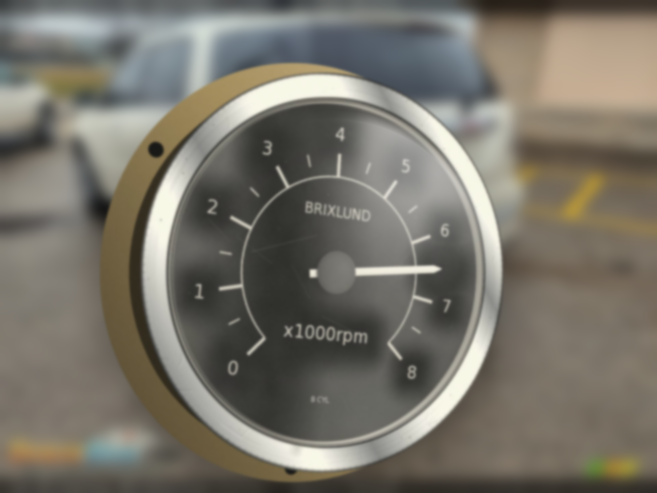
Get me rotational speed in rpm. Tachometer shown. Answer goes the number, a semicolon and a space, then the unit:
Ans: 6500; rpm
